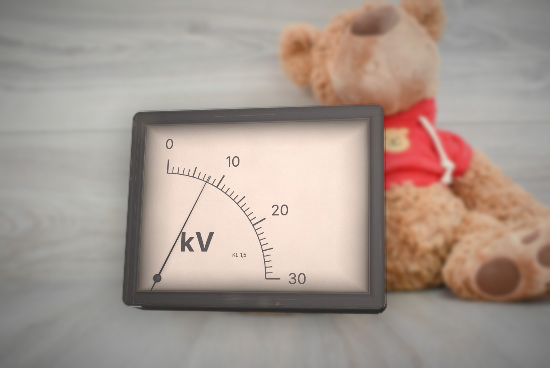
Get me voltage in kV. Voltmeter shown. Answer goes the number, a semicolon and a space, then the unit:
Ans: 8; kV
